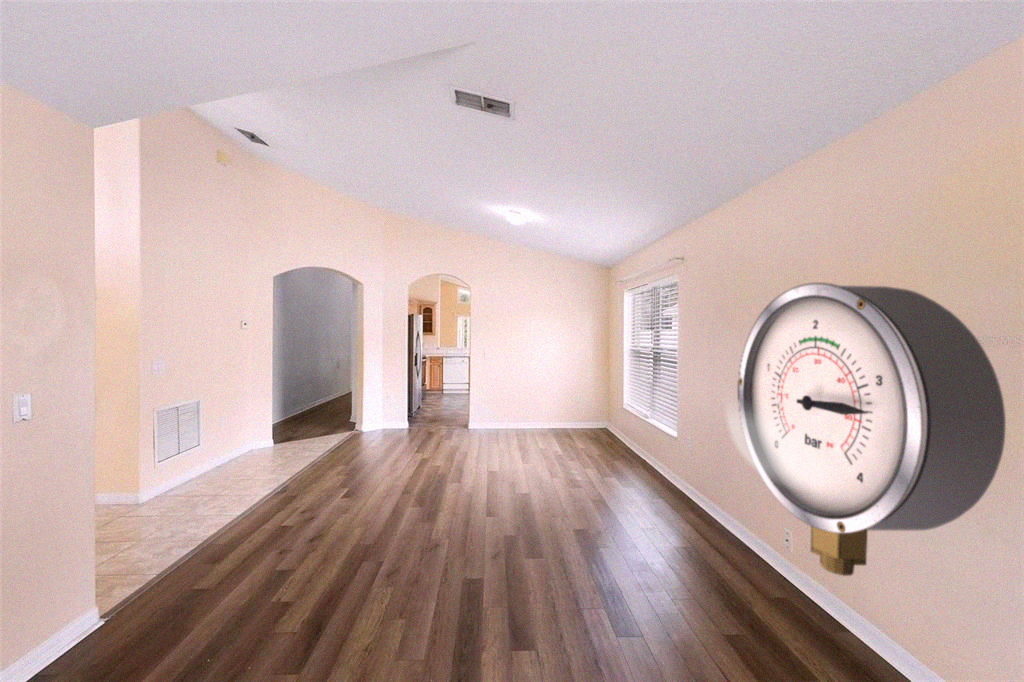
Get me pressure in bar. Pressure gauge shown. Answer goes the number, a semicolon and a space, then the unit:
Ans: 3.3; bar
